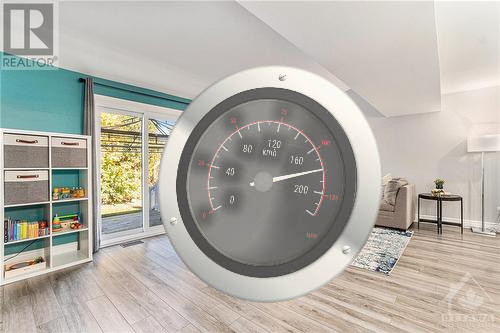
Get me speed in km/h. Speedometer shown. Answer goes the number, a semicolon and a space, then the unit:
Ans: 180; km/h
